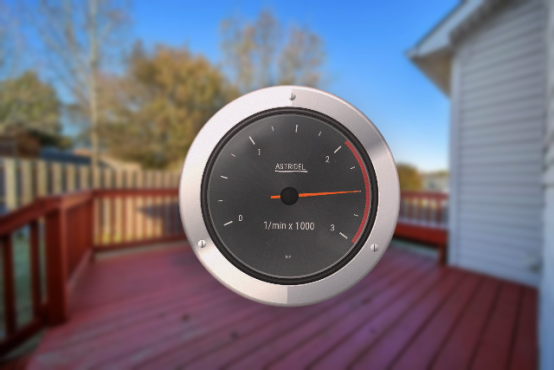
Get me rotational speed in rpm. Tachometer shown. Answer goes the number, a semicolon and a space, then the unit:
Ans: 2500; rpm
